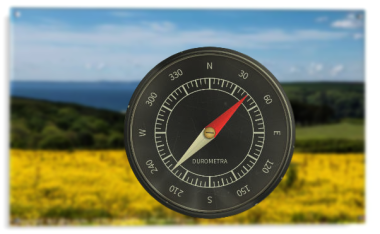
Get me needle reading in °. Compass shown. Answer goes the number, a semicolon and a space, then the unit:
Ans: 45; °
